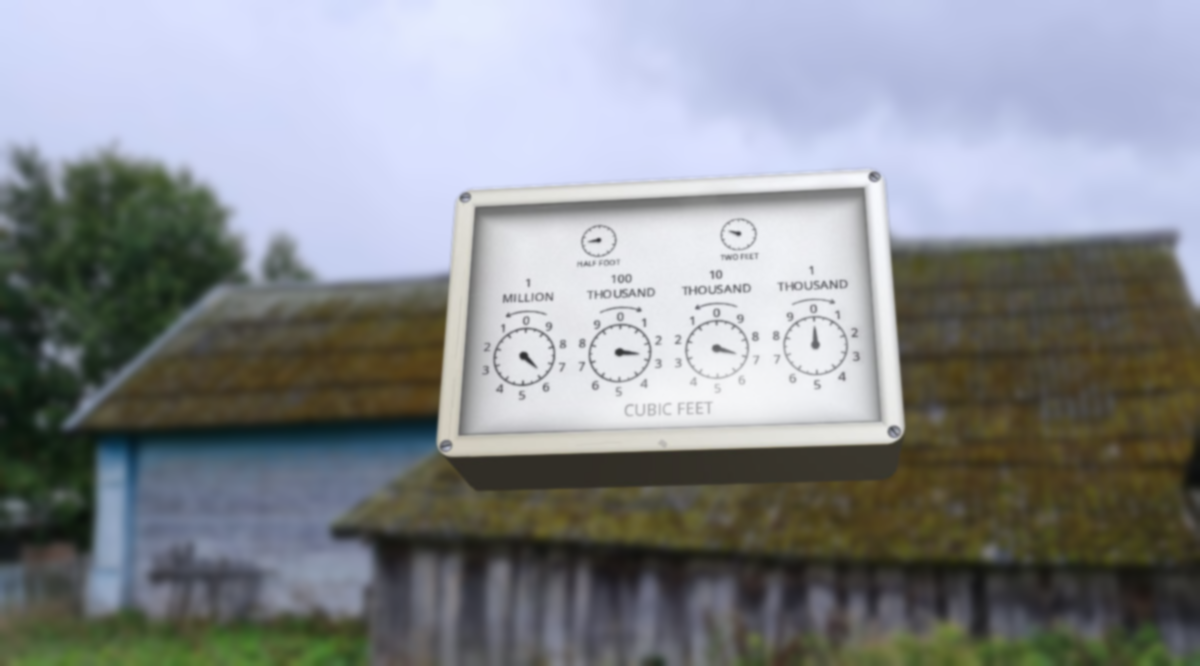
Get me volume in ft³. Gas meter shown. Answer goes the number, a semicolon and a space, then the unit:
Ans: 627000; ft³
